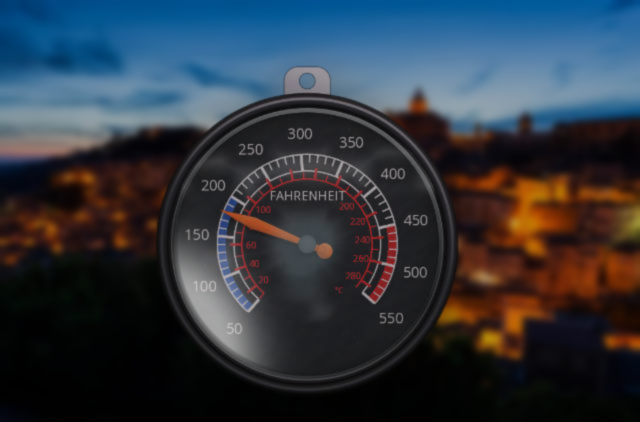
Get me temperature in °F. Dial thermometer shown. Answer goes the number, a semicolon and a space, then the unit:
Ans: 180; °F
